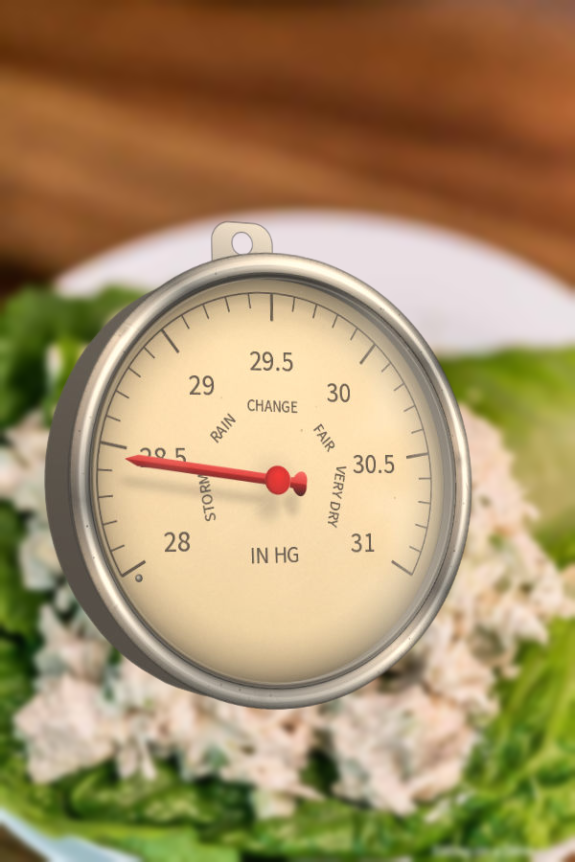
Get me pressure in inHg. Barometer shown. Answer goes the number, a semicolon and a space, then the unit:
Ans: 28.45; inHg
